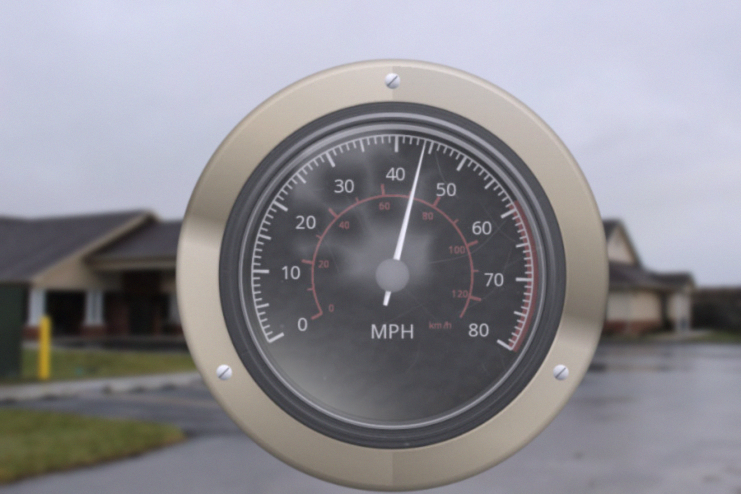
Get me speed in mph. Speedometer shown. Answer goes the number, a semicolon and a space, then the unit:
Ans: 44; mph
